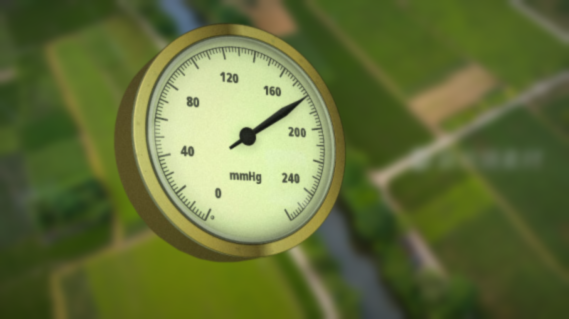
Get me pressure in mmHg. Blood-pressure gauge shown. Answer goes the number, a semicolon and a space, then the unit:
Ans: 180; mmHg
